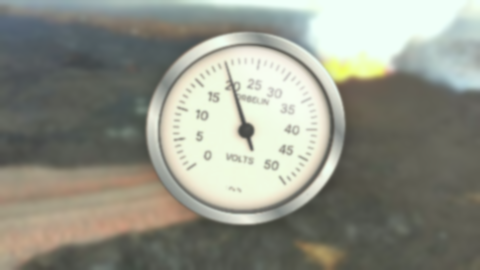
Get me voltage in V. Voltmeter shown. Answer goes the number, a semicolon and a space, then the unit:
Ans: 20; V
